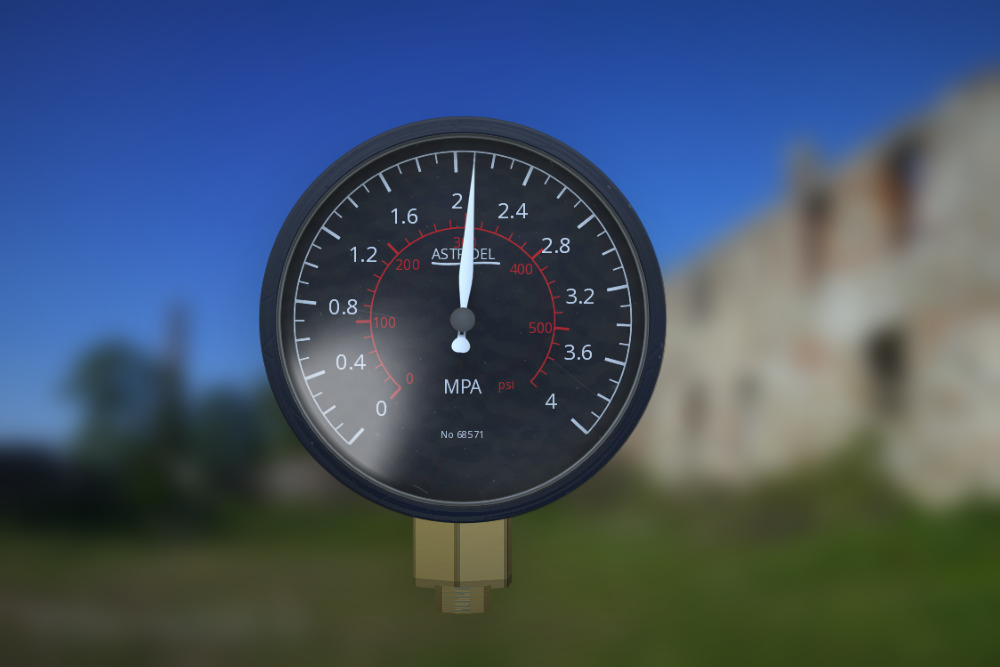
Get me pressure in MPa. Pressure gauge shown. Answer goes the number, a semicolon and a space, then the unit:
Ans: 2.1; MPa
